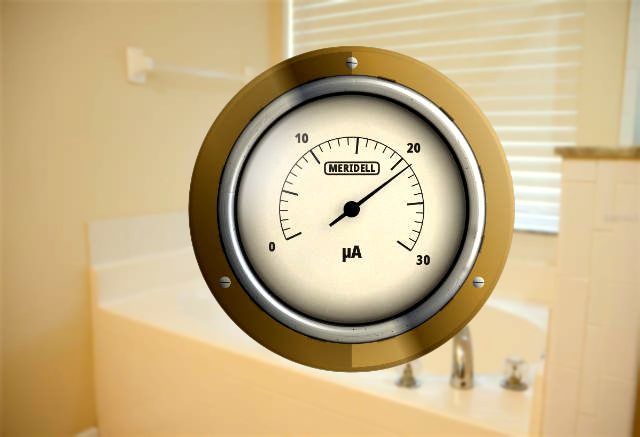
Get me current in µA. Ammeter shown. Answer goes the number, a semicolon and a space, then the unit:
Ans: 21; µA
